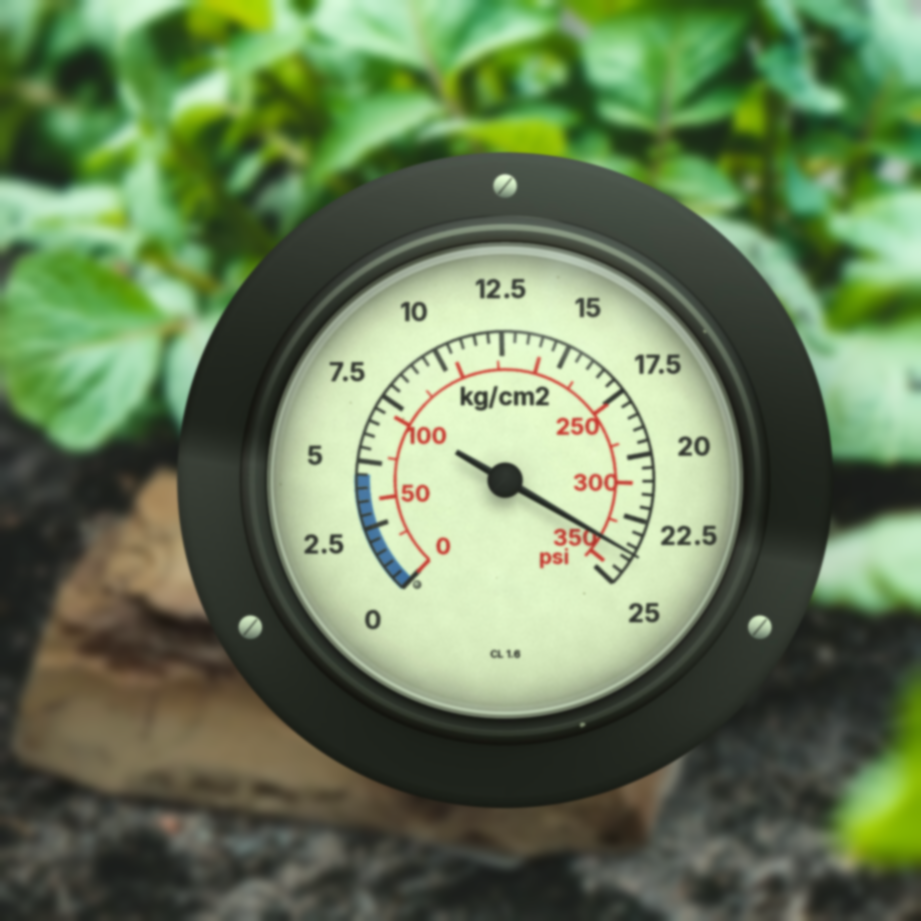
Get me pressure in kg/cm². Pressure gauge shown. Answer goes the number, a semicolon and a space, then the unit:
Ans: 23.75; kg/cm²
